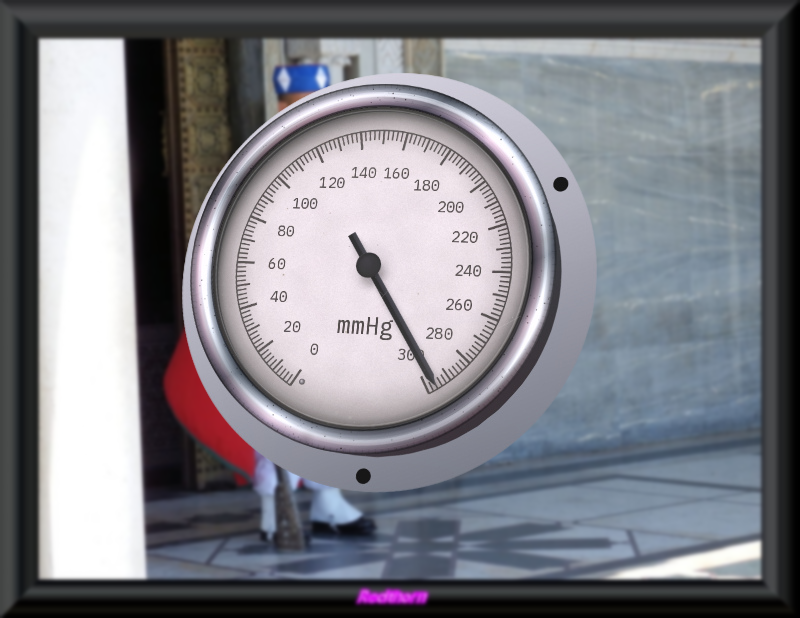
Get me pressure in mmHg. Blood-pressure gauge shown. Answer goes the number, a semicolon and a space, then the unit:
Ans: 296; mmHg
